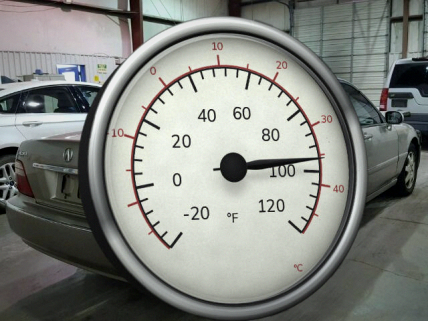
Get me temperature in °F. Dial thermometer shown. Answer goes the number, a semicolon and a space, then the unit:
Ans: 96; °F
